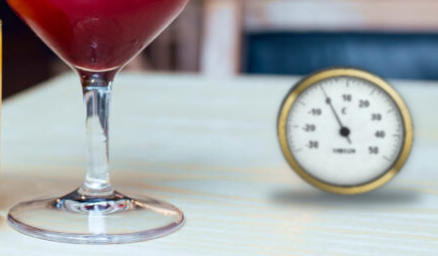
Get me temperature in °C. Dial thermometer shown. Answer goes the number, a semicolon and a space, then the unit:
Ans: 0; °C
